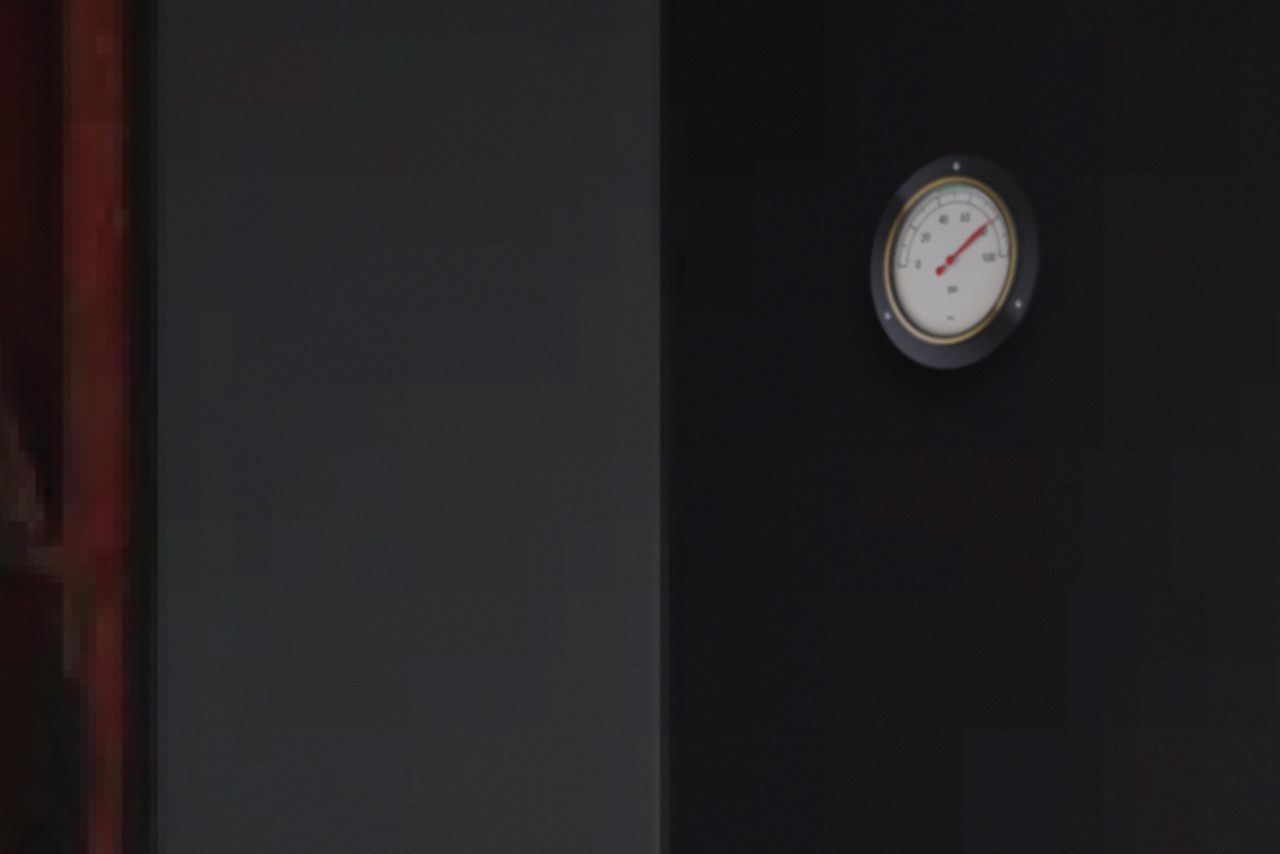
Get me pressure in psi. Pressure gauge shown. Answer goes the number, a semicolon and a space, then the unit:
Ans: 80; psi
